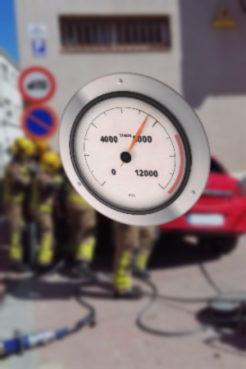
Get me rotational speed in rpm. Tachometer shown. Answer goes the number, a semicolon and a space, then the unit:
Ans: 7500; rpm
